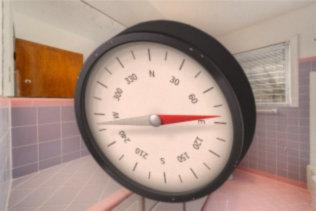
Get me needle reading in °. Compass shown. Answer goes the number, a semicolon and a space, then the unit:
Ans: 82.5; °
